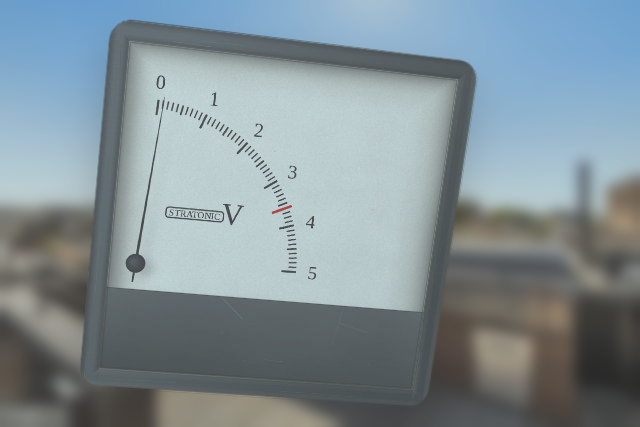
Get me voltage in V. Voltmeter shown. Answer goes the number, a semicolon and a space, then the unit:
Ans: 0.1; V
